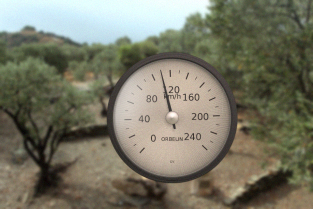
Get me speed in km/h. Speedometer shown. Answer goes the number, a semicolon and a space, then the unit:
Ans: 110; km/h
